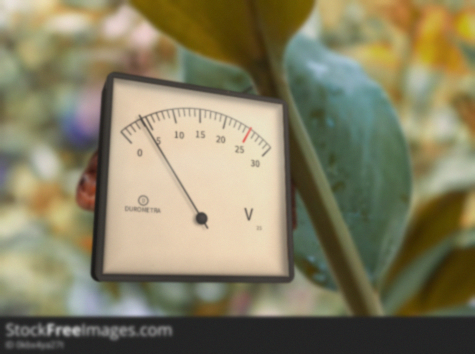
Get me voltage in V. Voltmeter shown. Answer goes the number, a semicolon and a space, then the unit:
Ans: 4; V
